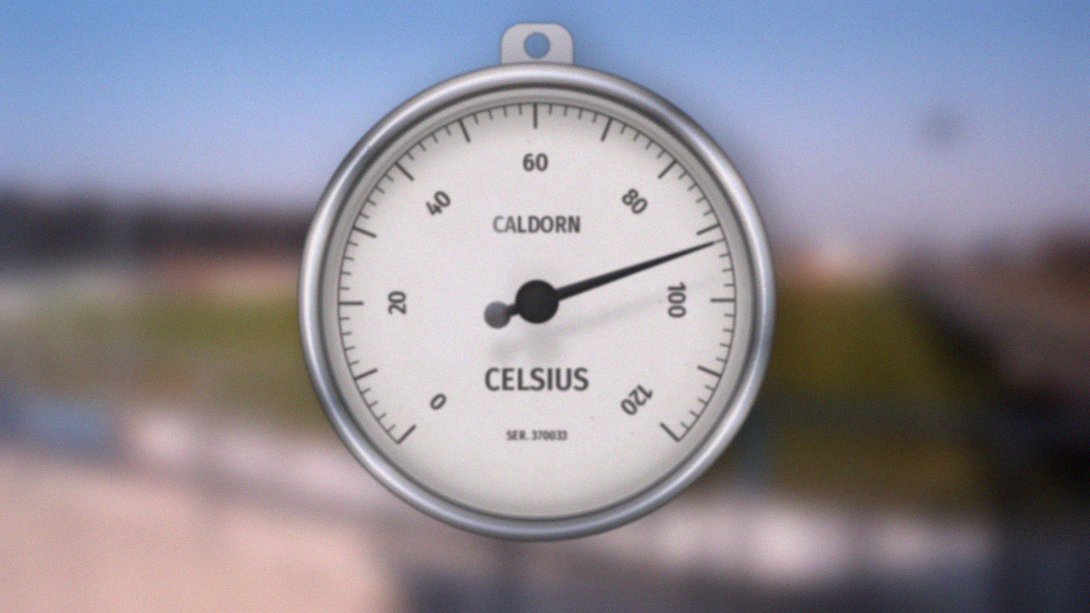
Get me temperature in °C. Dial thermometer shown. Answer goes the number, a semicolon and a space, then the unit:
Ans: 92; °C
